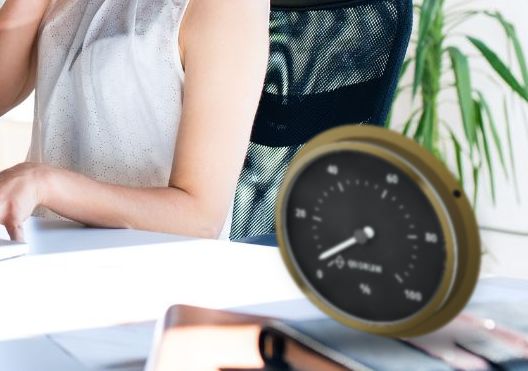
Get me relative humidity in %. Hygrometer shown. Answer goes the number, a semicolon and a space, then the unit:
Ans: 4; %
